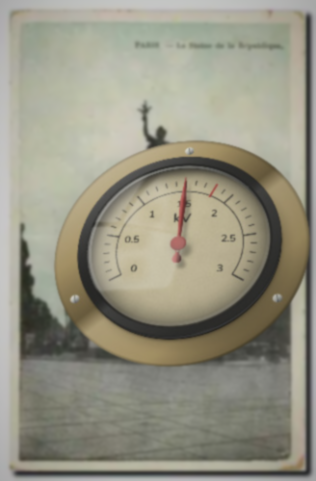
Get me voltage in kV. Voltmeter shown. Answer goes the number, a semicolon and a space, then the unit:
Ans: 1.5; kV
